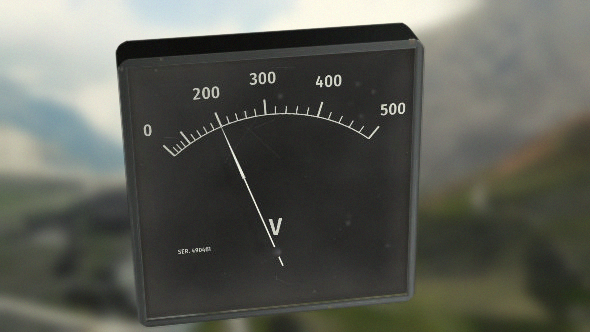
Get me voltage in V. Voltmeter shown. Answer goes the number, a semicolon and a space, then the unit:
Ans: 200; V
